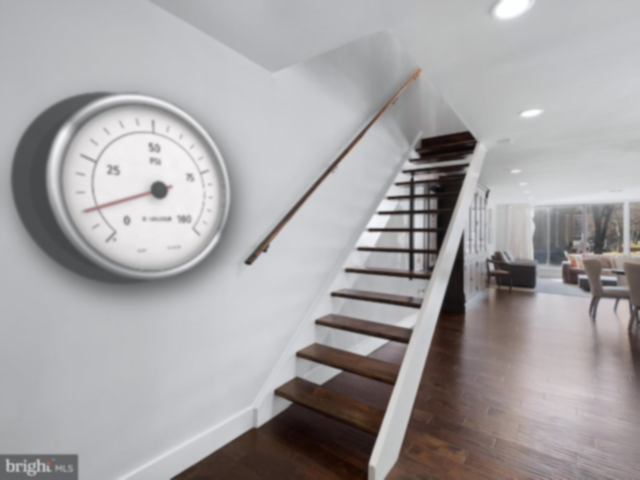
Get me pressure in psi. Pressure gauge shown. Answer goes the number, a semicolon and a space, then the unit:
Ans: 10; psi
